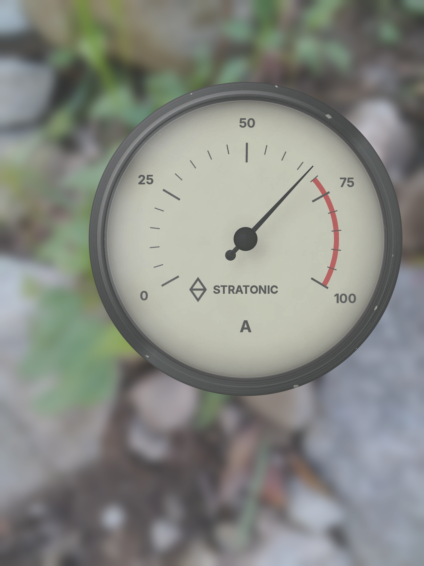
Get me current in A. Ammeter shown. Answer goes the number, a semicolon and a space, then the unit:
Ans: 67.5; A
